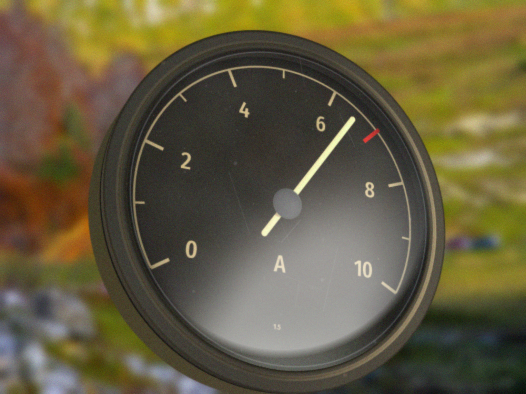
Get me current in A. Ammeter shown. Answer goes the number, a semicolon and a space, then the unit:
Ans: 6.5; A
